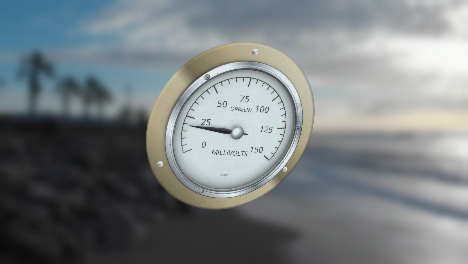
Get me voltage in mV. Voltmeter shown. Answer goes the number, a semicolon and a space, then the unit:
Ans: 20; mV
